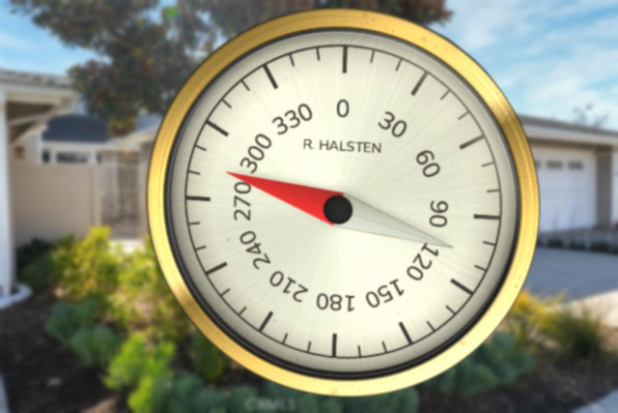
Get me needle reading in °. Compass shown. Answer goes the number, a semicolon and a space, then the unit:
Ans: 285; °
